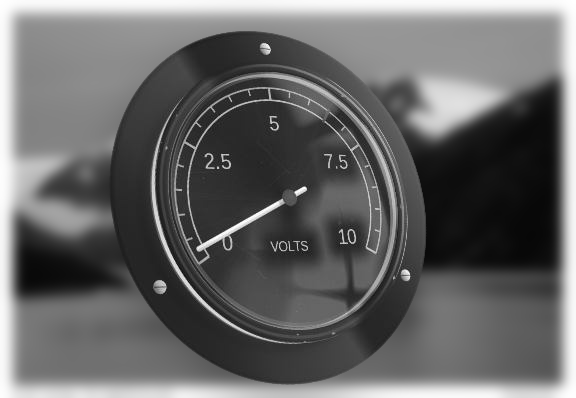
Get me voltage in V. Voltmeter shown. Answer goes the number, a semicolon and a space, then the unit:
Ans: 0.25; V
